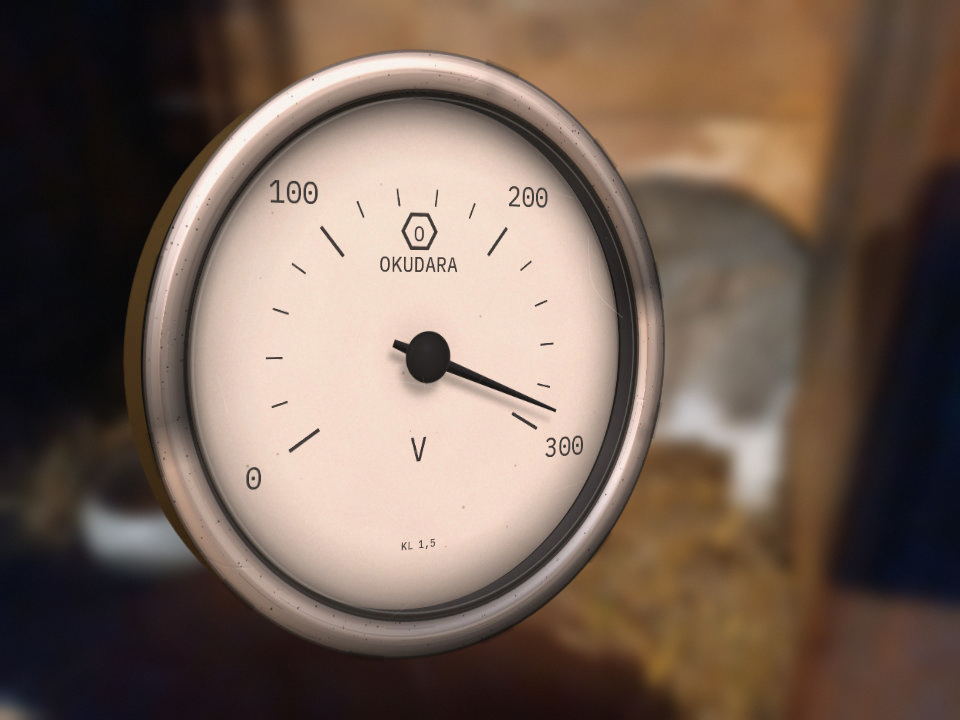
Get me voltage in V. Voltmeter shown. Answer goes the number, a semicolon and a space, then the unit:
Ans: 290; V
